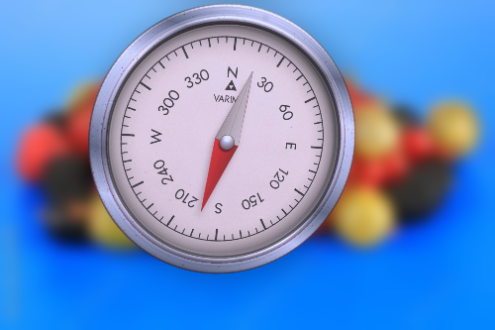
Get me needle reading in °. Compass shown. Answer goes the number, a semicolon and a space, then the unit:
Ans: 195; °
